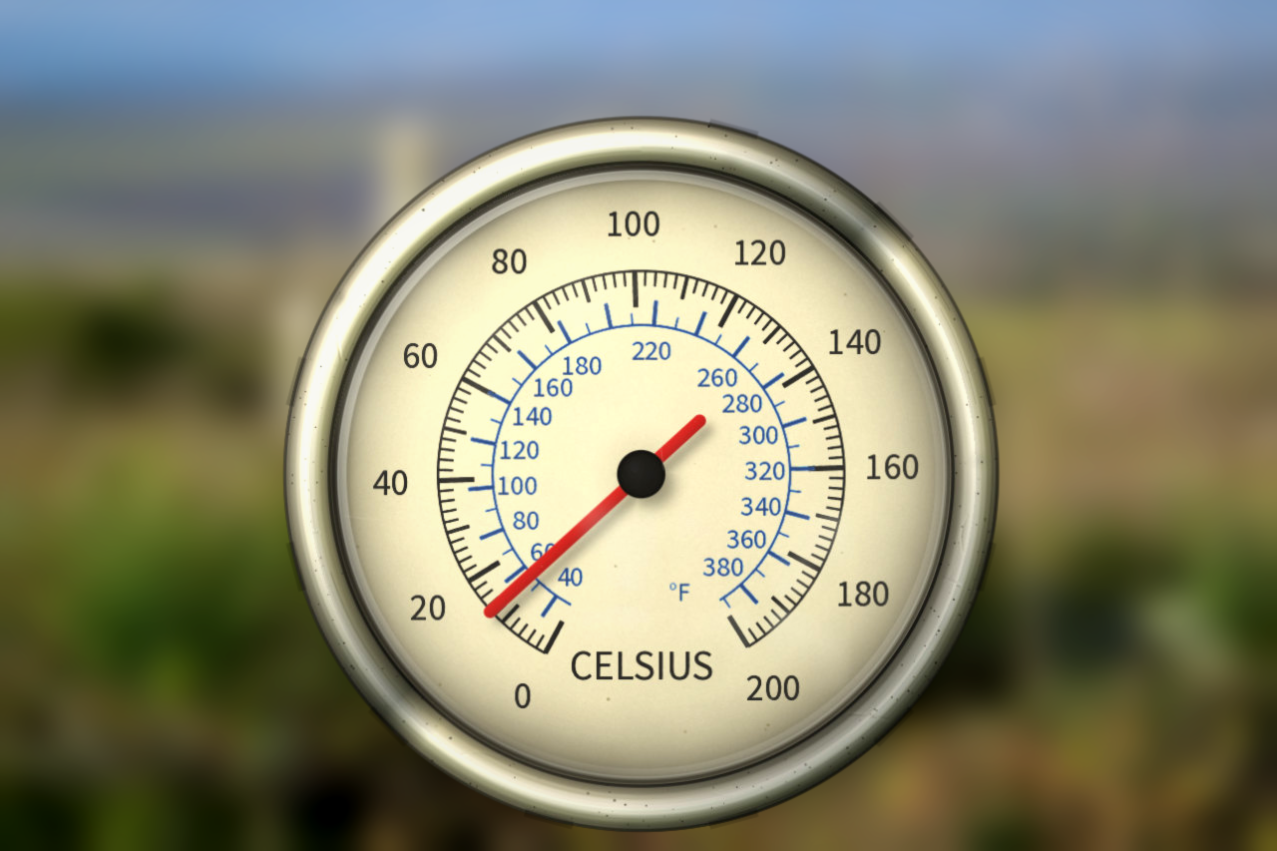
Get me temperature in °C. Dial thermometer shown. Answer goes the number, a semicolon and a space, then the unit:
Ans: 13; °C
